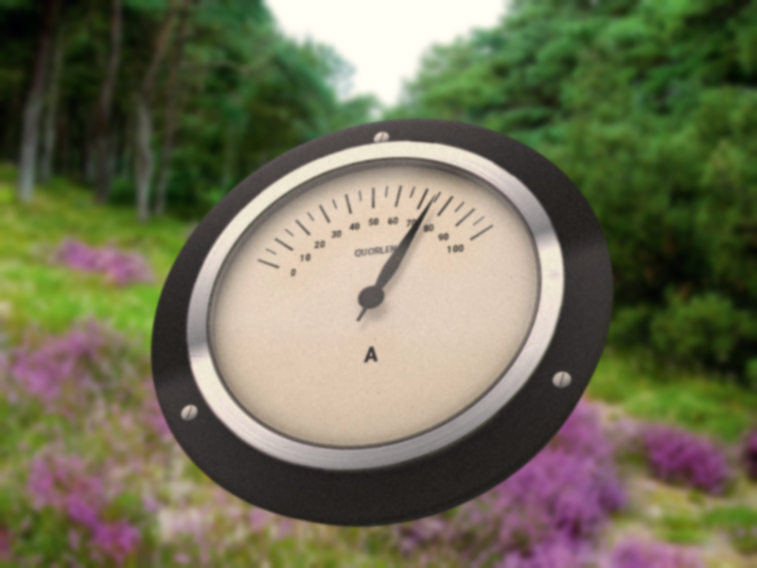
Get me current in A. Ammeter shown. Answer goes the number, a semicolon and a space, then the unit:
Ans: 75; A
